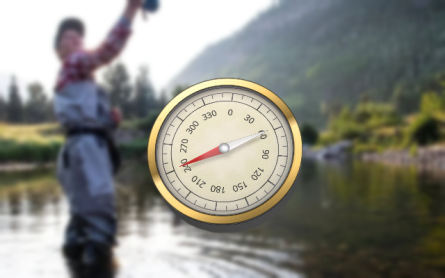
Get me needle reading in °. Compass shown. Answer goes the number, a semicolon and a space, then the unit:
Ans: 240; °
